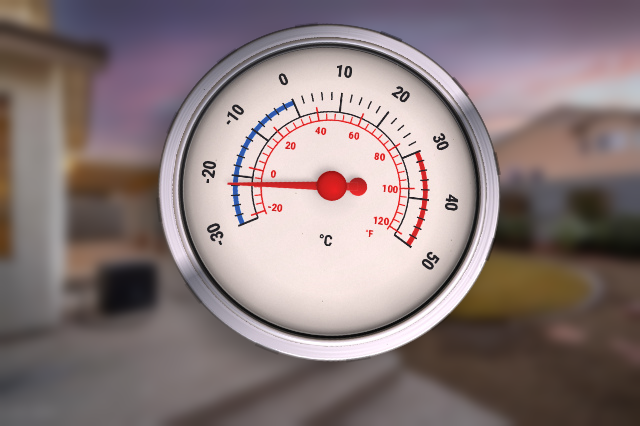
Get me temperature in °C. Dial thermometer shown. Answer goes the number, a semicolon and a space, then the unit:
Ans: -22; °C
